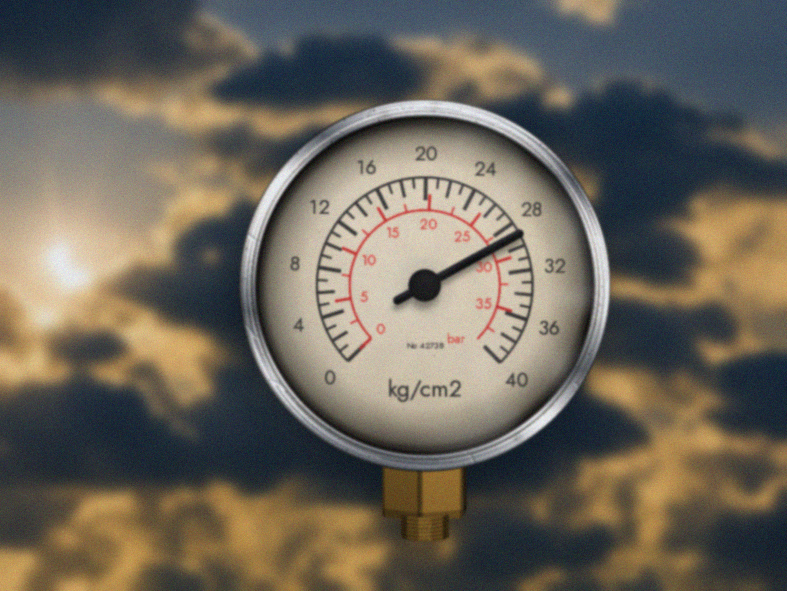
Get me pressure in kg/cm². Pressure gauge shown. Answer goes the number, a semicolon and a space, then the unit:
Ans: 29; kg/cm²
